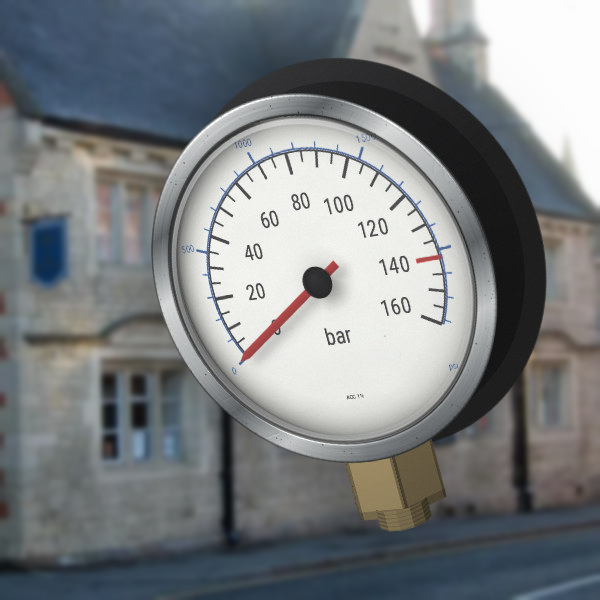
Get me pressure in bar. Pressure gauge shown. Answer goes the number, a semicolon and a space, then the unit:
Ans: 0; bar
